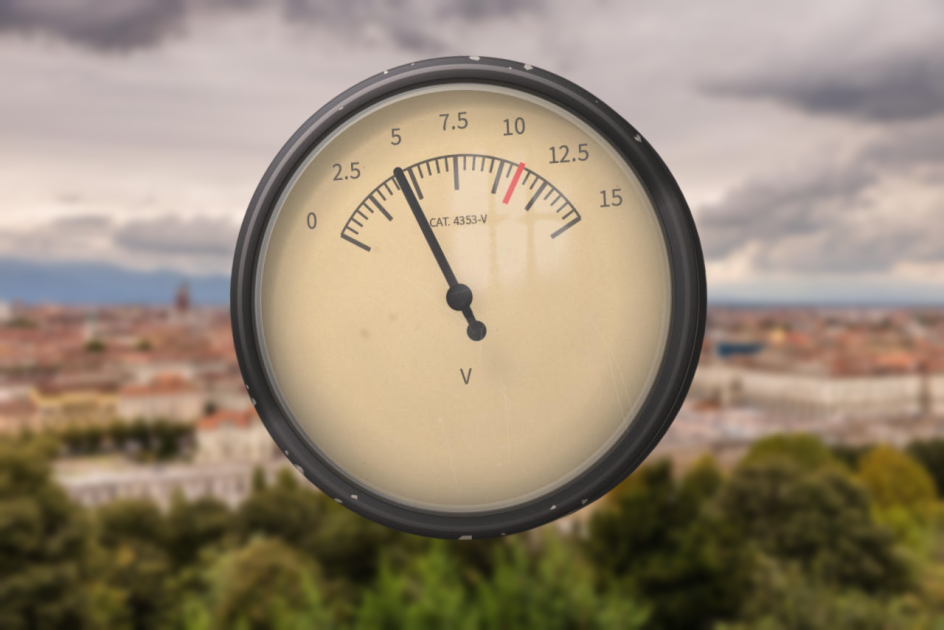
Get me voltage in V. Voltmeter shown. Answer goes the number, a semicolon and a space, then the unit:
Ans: 4.5; V
